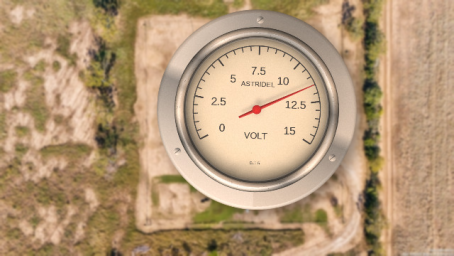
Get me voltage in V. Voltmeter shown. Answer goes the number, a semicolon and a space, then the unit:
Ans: 11.5; V
